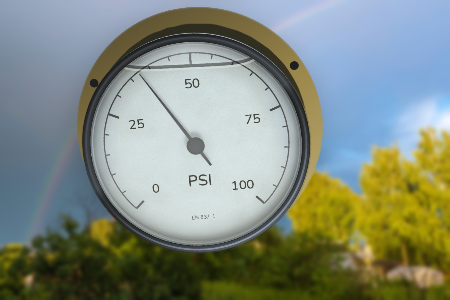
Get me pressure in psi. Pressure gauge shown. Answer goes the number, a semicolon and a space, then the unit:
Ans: 37.5; psi
